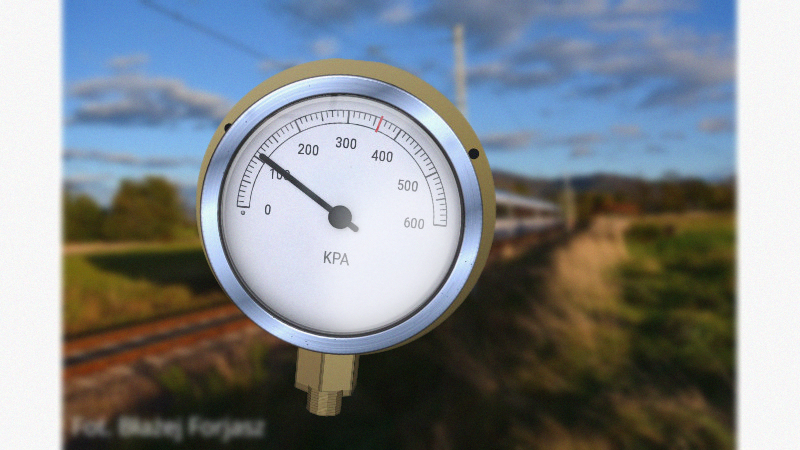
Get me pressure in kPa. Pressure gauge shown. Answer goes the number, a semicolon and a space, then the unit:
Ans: 110; kPa
